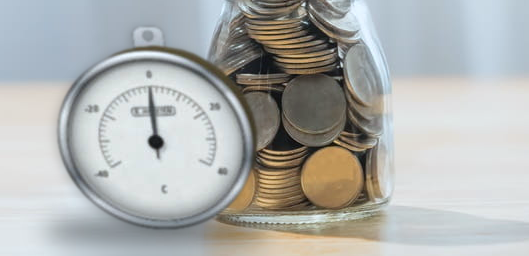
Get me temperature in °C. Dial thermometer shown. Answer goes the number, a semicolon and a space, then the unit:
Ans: 0; °C
